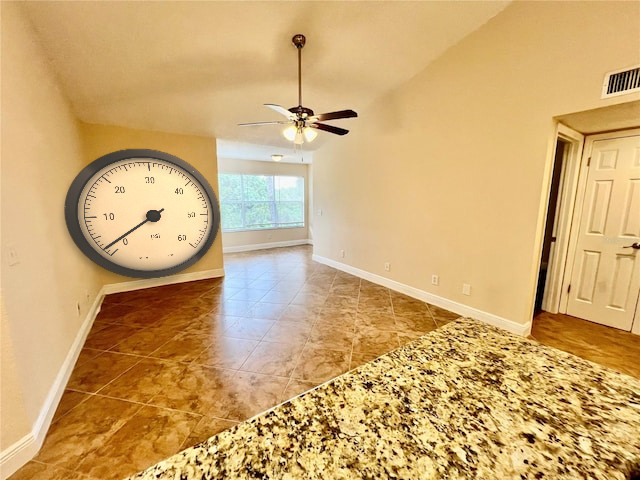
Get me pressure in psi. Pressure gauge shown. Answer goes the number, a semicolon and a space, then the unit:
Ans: 2; psi
